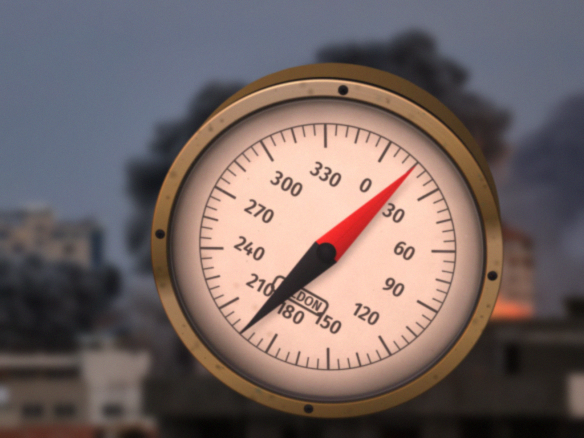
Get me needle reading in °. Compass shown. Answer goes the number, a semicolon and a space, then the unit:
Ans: 15; °
